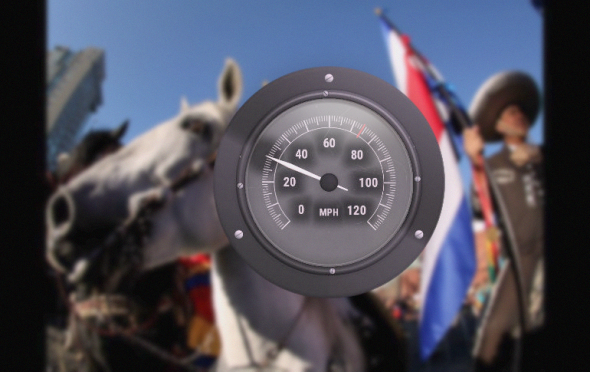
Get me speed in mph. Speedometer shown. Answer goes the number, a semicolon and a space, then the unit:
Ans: 30; mph
